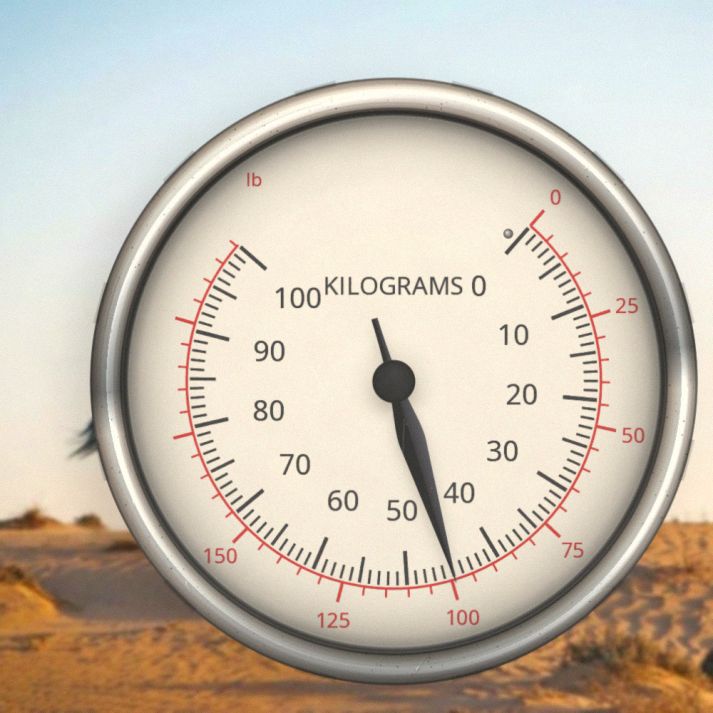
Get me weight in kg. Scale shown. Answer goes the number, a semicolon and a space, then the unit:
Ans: 45; kg
